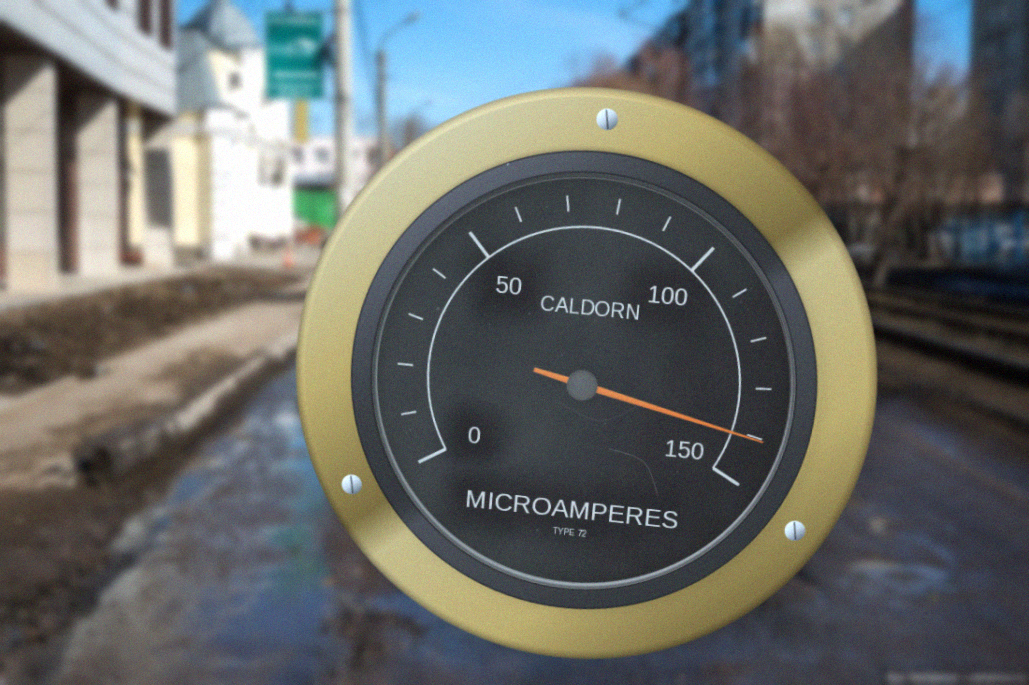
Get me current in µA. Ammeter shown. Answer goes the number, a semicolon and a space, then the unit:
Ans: 140; µA
